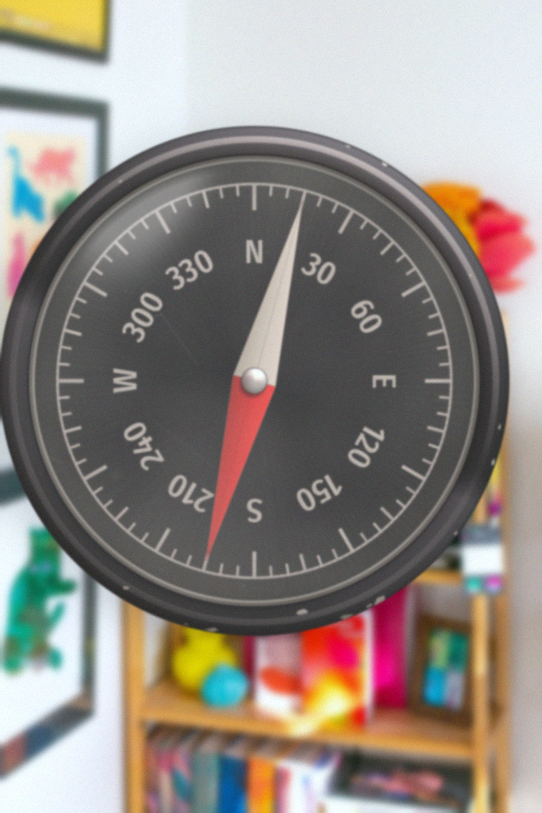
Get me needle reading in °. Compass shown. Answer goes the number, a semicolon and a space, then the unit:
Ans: 195; °
